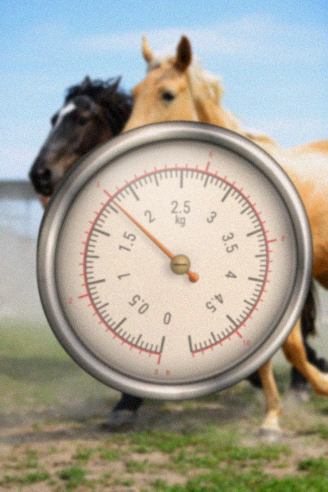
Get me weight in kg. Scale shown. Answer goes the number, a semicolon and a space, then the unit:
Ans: 1.8; kg
